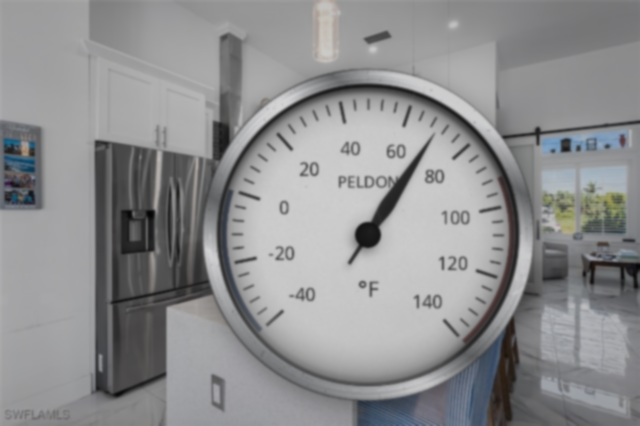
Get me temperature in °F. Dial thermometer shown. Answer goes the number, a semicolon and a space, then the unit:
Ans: 70; °F
